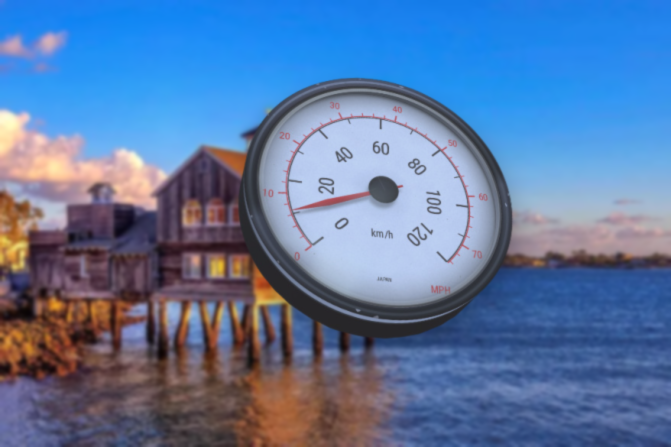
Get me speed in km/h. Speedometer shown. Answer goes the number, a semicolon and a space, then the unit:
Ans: 10; km/h
